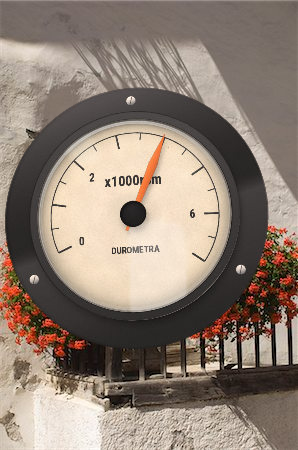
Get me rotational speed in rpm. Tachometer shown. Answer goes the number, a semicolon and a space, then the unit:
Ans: 4000; rpm
